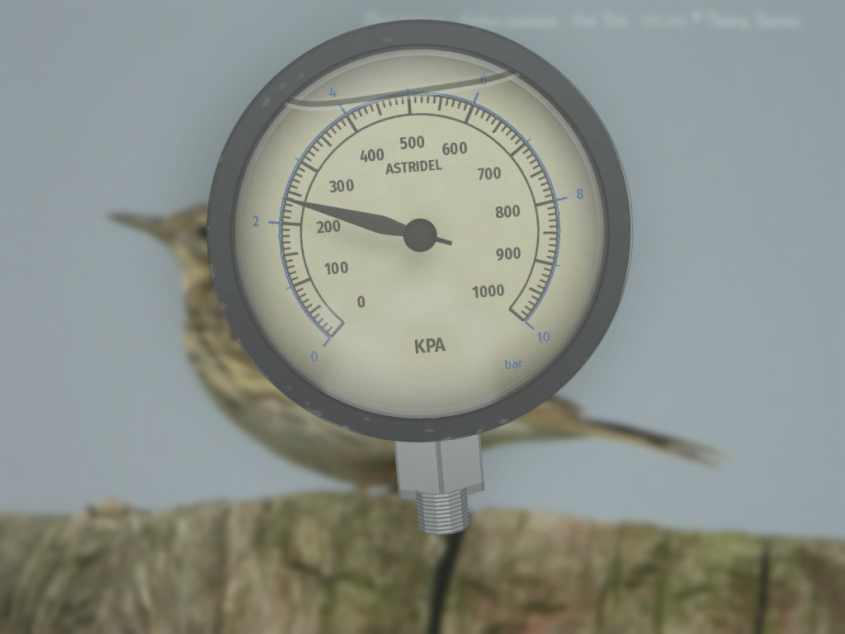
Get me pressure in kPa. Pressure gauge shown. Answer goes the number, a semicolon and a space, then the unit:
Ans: 240; kPa
